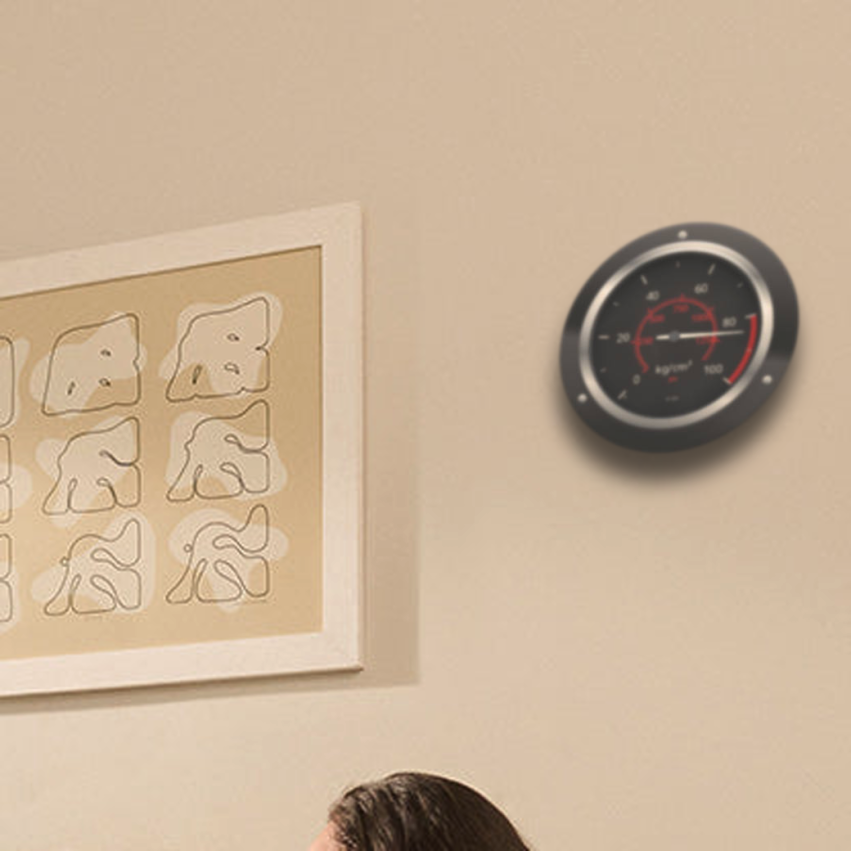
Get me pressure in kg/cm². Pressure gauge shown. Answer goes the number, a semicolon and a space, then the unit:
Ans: 85; kg/cm²
